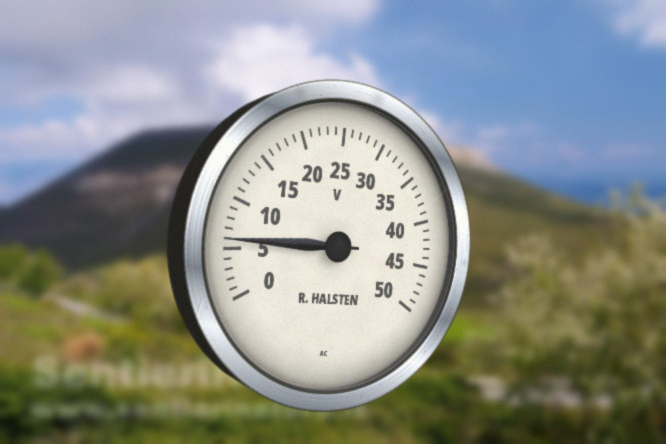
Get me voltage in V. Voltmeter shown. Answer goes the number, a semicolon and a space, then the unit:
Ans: 6; V
